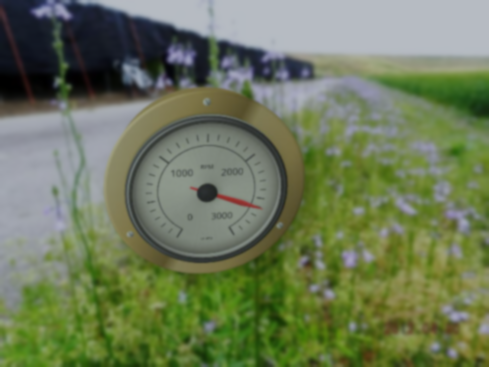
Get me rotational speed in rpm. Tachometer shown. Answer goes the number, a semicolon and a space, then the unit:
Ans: 2600; rpm
